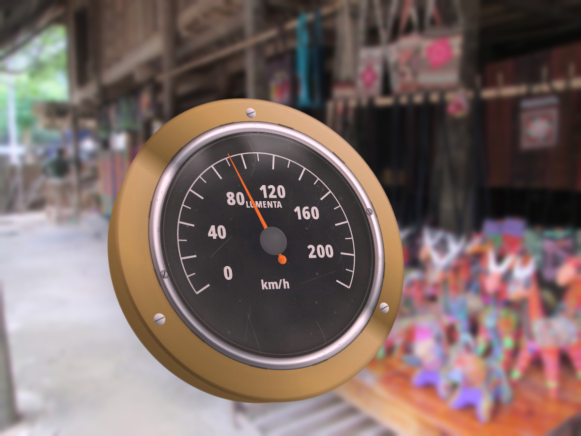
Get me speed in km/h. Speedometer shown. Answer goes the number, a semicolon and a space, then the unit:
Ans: 90; km/h
